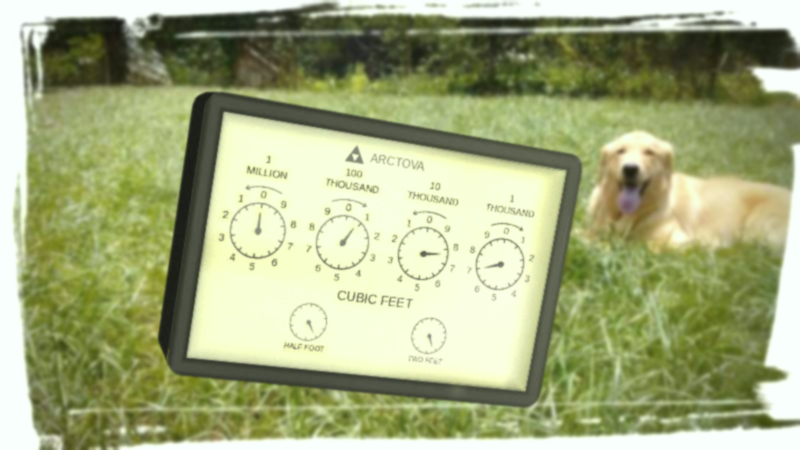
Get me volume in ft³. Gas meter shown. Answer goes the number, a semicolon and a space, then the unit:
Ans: 7700; ft³
